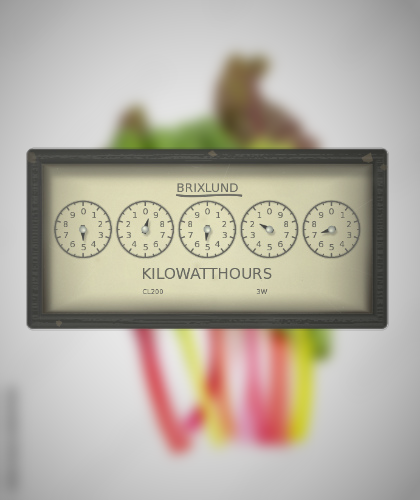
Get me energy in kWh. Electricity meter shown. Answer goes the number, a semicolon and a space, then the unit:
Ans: 49517; kWh
